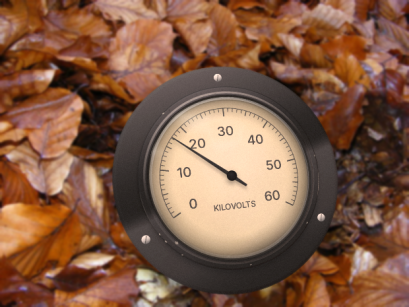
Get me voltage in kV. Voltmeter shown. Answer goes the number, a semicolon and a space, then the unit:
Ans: 17; kV
